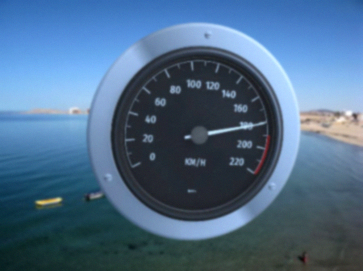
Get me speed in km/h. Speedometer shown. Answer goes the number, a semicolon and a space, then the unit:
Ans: 180; km/h
